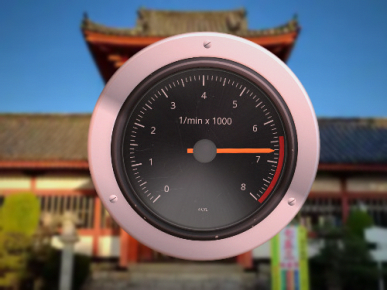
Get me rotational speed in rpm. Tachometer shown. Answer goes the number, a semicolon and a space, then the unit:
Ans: 6700; rpm
